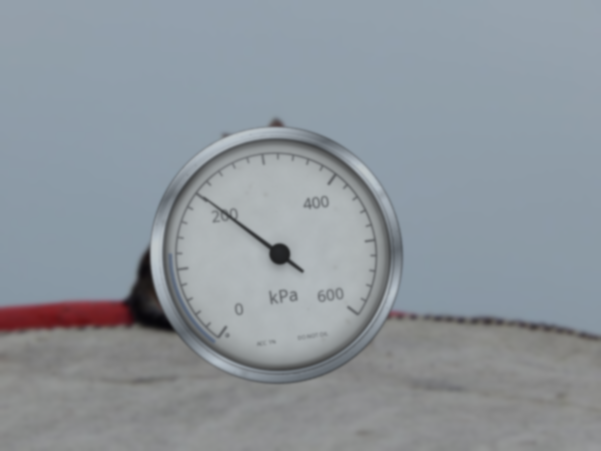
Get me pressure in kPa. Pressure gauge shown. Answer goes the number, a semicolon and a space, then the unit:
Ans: 200; kPa
